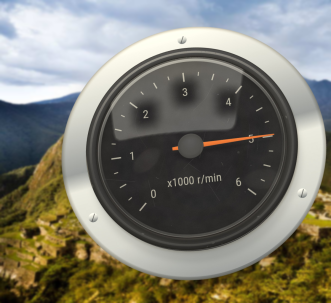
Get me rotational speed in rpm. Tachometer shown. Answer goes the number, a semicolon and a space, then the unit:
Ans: 5000; rpm
